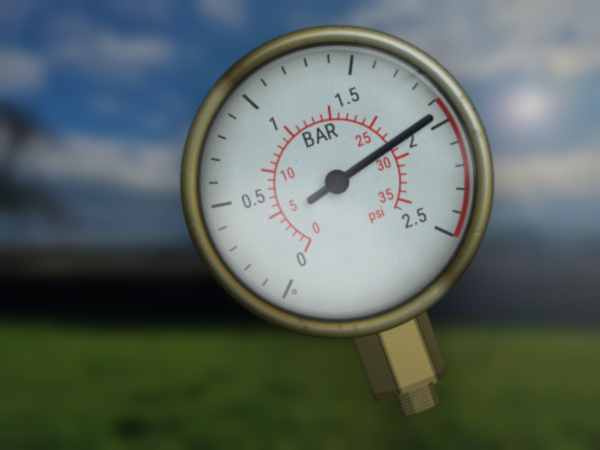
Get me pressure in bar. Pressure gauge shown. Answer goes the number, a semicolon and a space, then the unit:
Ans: 1.95; bar
